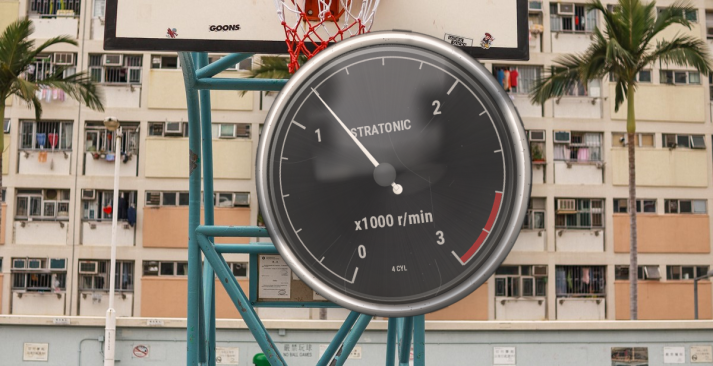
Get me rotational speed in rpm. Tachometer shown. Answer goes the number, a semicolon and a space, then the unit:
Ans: 1200; rpm
